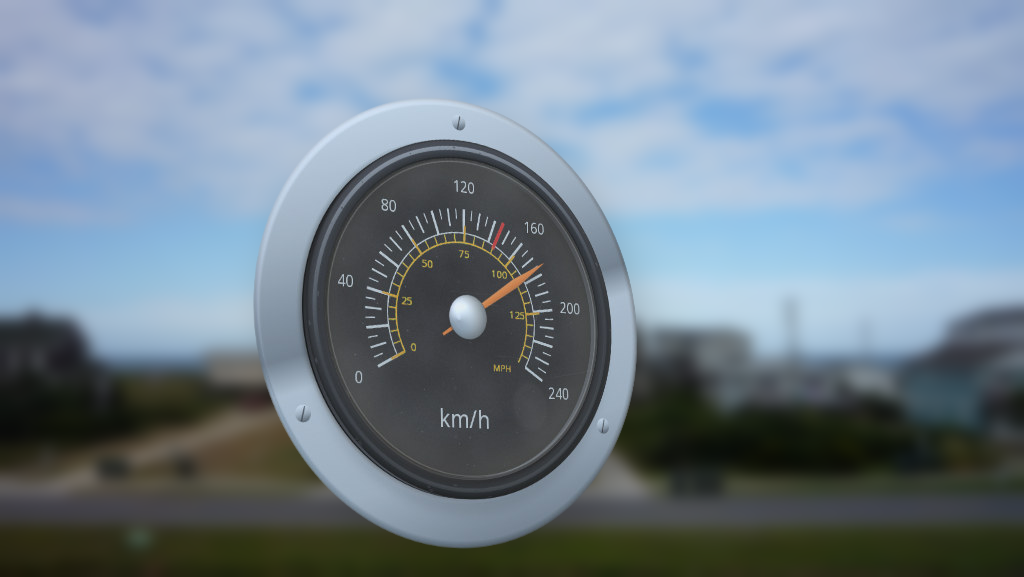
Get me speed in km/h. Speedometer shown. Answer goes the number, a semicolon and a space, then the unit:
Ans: 175; km/h
